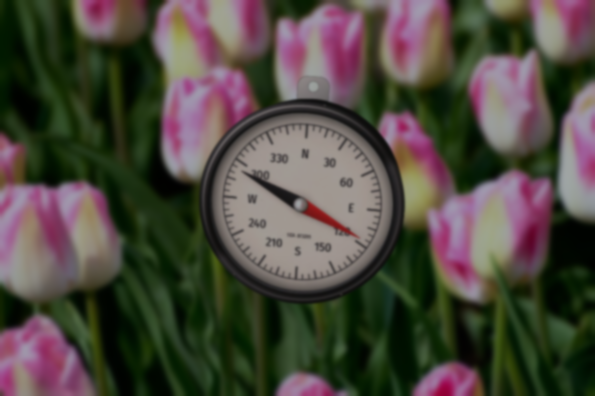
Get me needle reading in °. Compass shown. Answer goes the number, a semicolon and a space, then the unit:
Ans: 115; °
